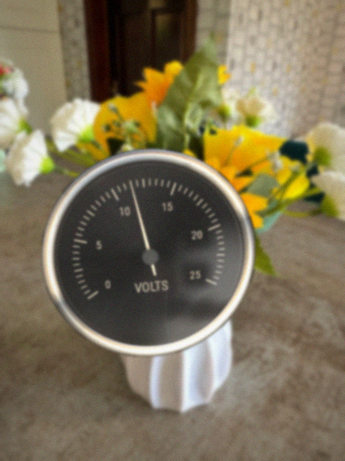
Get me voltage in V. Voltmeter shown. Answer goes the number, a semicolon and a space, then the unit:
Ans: 11.5; V
